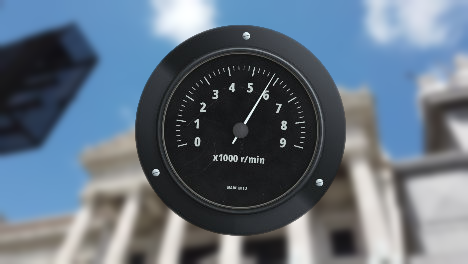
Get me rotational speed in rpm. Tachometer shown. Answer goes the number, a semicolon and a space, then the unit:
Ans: 5800; rpm
